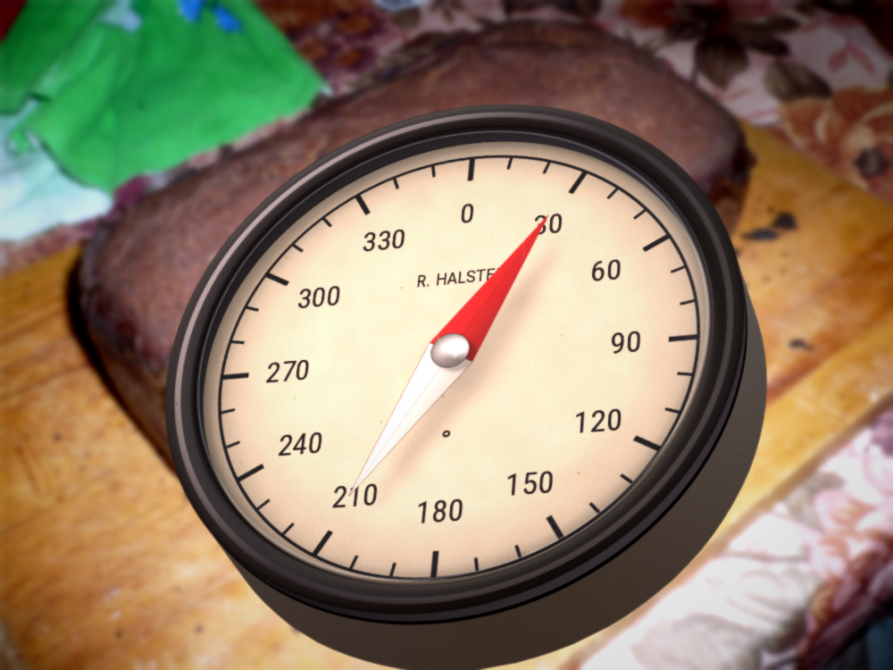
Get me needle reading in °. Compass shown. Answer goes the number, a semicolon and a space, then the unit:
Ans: 30; °
